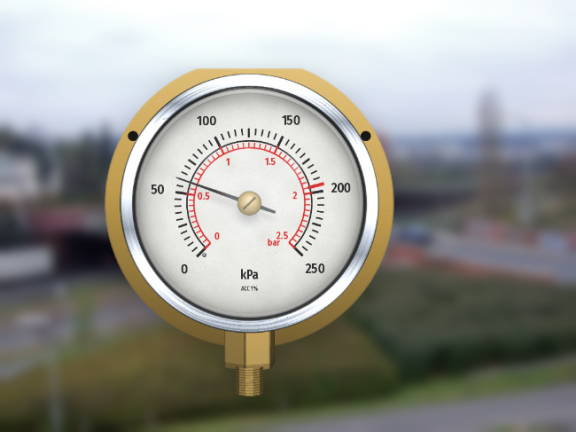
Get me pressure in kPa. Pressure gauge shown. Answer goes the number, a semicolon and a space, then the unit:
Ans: 60; kPa
